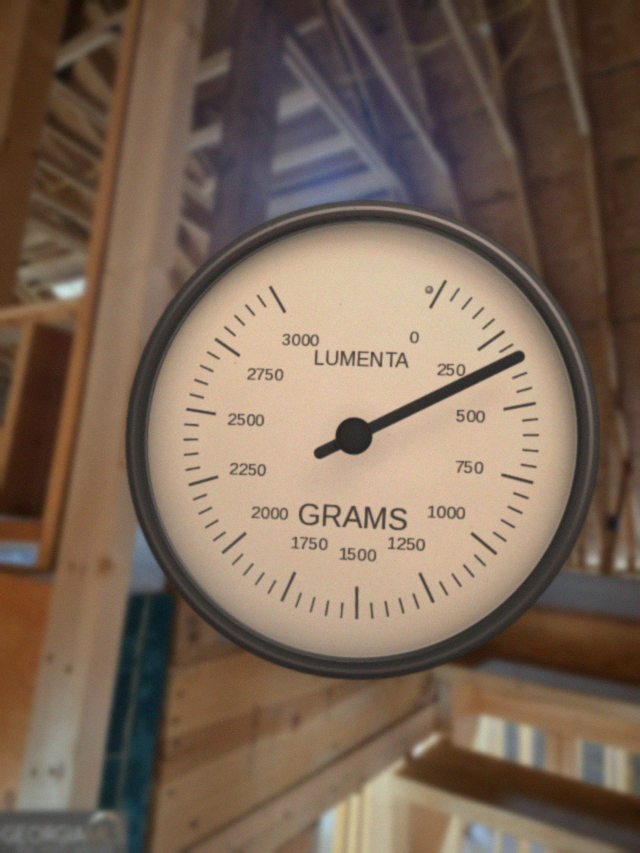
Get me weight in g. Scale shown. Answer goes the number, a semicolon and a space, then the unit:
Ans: 350; g
